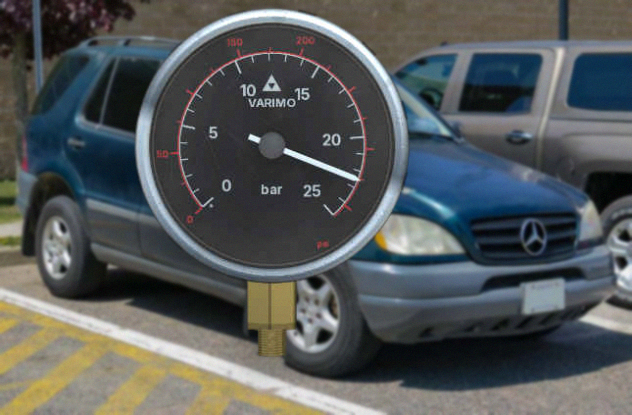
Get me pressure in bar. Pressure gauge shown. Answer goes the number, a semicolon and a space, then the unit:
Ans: 22.5; bar
